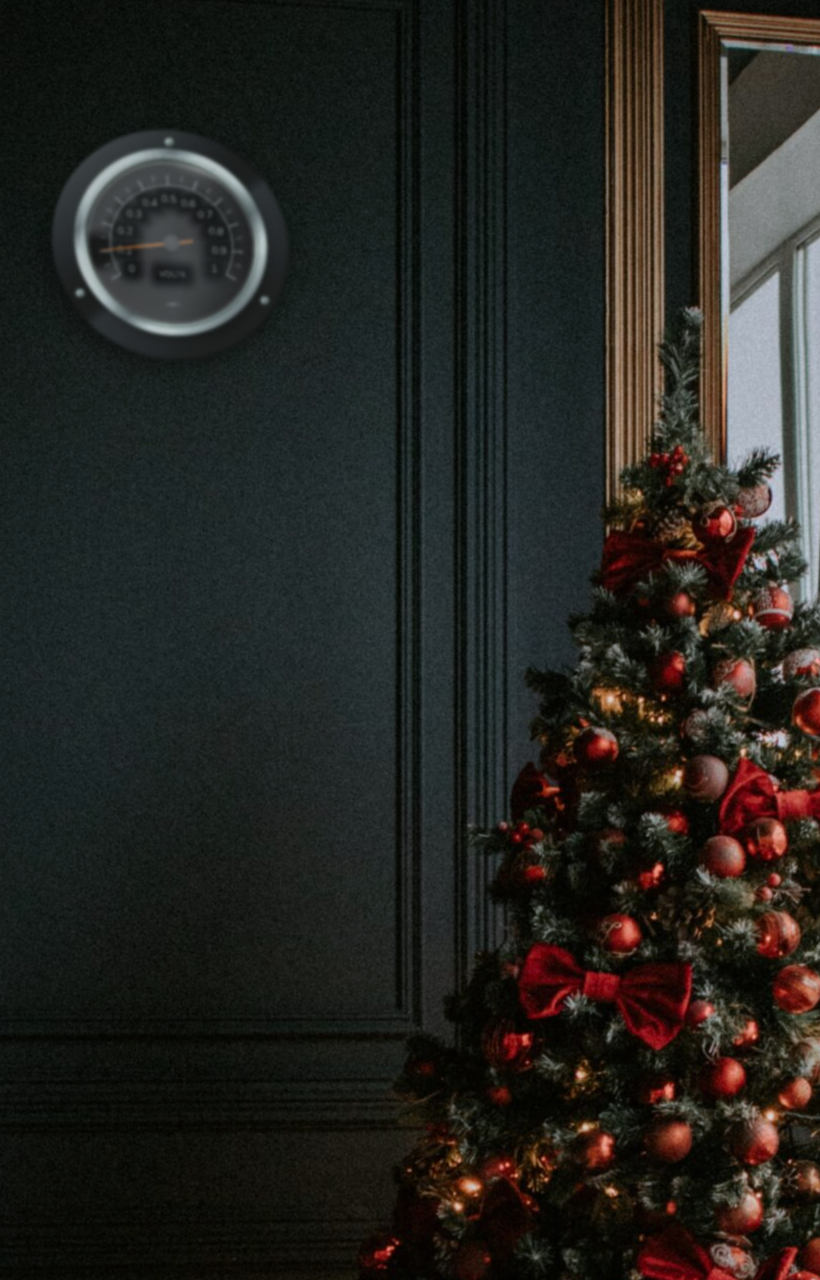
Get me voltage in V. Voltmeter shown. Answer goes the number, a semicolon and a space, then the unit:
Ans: 0.1; V
